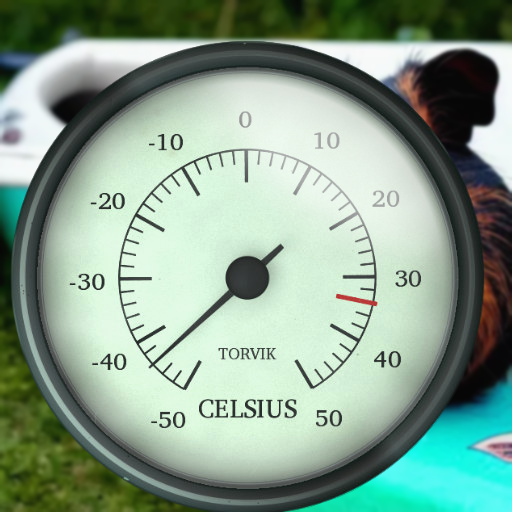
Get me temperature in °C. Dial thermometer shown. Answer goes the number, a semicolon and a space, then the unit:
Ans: -44; °C
